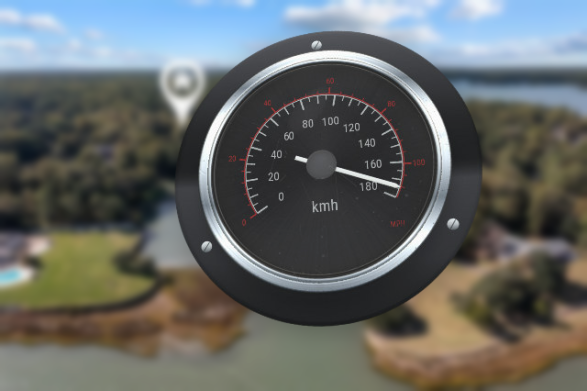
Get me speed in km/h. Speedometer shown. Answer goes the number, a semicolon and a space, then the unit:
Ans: 175; km/h
